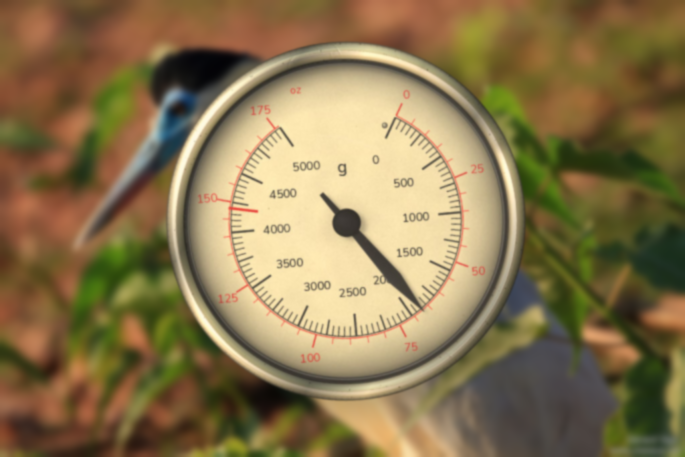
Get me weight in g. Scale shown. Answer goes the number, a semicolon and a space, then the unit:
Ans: 1900; g
